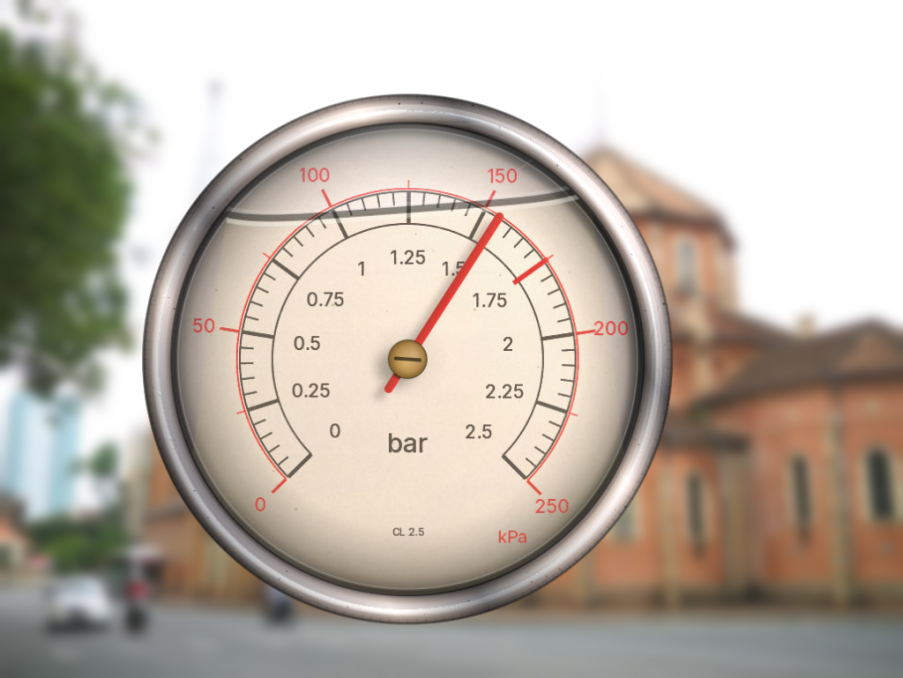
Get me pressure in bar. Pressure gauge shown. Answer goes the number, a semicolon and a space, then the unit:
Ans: 1.55; bar
